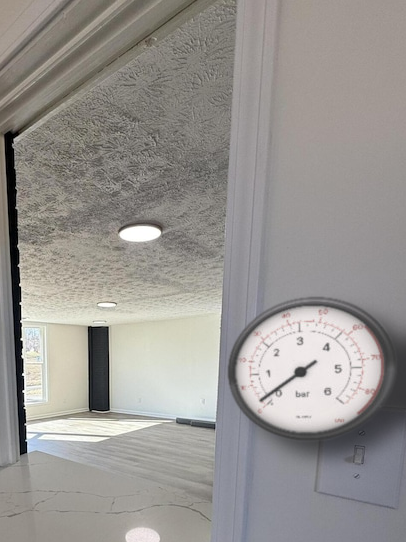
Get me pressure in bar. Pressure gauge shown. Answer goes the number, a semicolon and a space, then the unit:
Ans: 0.2; bar
